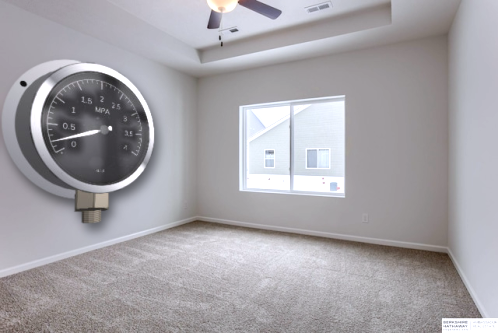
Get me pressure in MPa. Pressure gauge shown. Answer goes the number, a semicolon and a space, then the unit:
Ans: 0.2; MPa
